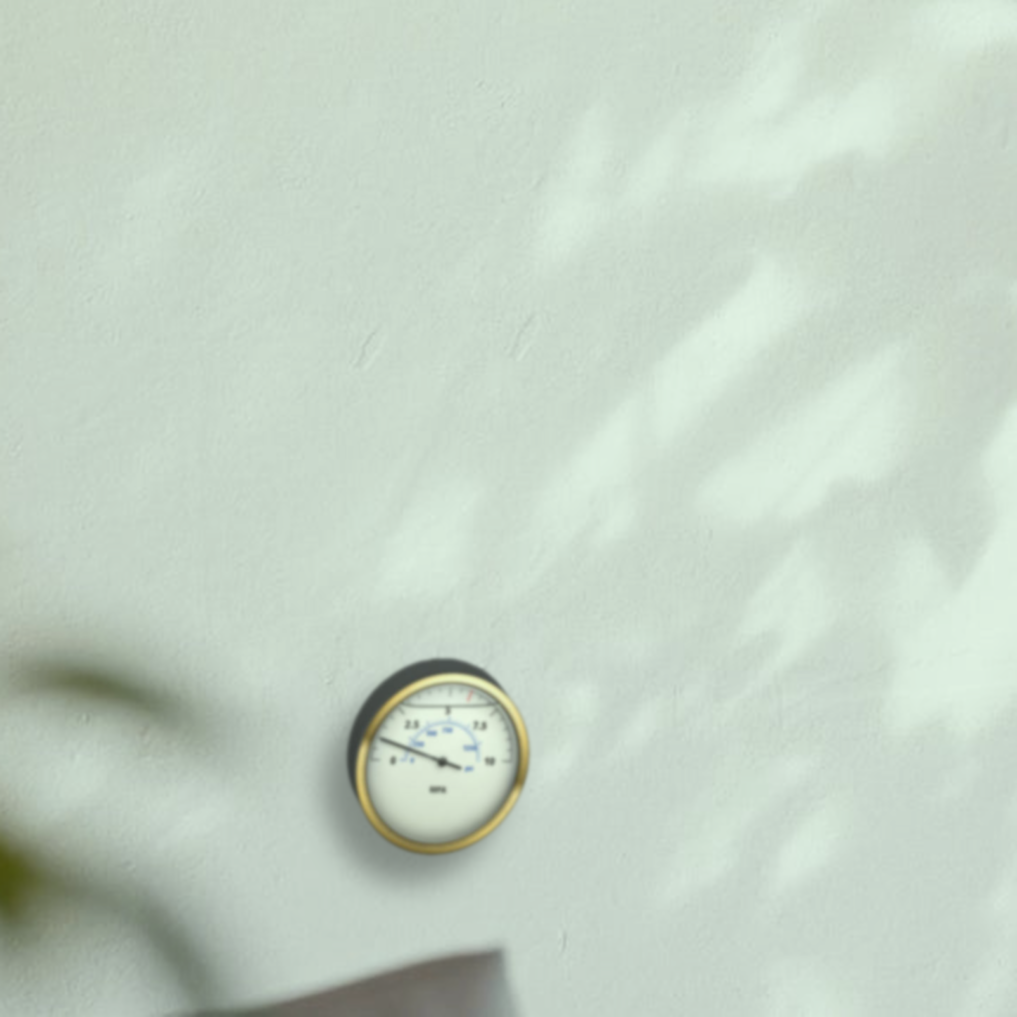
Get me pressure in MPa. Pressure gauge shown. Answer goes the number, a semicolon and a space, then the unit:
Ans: 1; MPa
